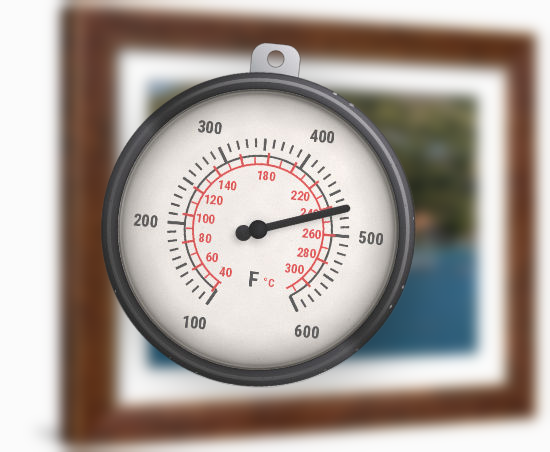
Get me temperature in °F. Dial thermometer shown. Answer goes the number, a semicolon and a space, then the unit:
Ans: 470; °F
